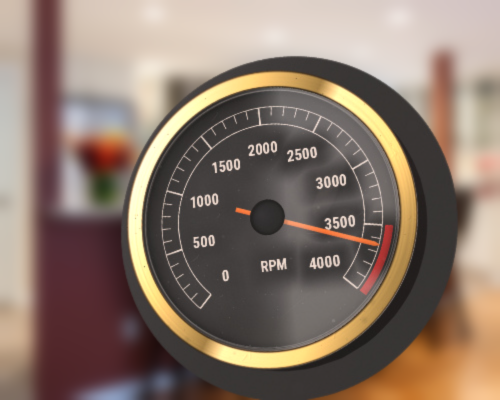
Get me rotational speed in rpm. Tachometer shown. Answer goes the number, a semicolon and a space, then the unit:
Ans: 3650; rpm
